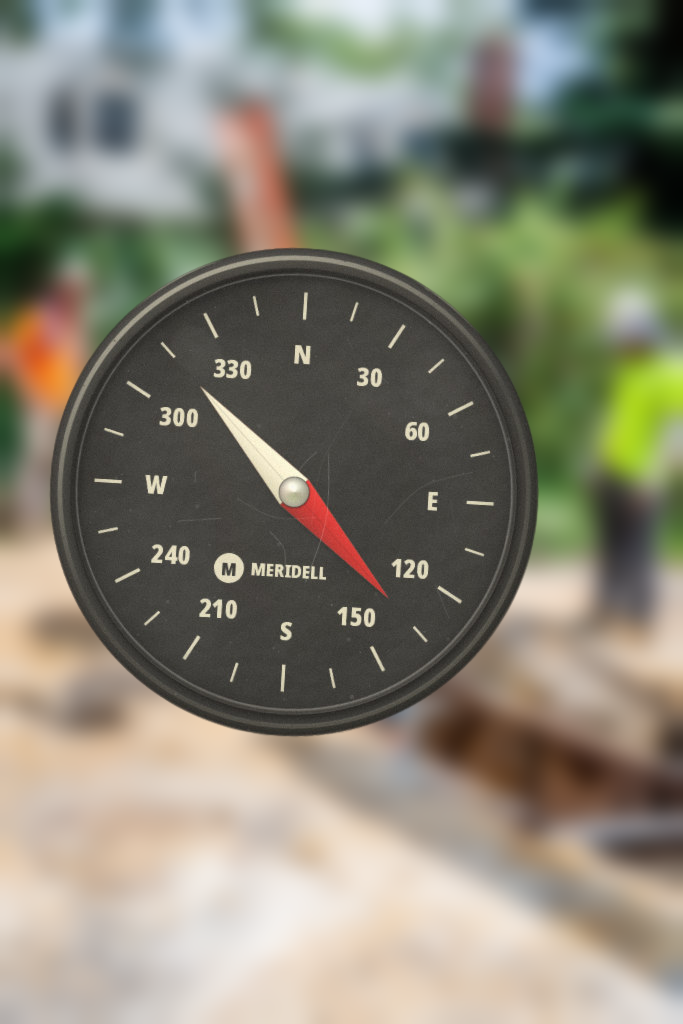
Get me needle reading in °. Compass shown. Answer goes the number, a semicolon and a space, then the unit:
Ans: 135; °
